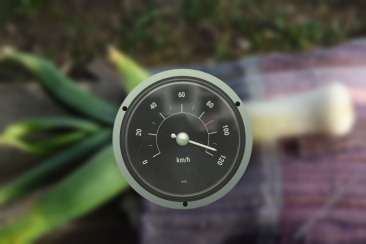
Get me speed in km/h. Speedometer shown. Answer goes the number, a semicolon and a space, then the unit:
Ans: 115; km/h
